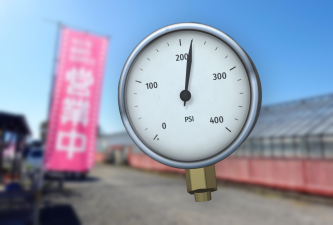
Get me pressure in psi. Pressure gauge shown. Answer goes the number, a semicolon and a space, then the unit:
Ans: 220; psi
